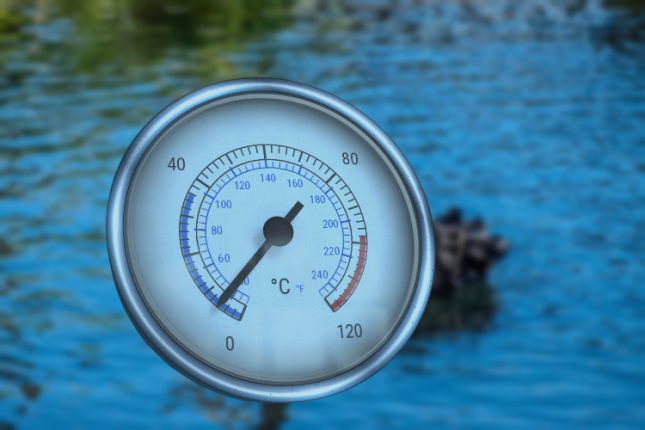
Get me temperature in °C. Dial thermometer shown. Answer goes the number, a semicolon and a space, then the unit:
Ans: 6; °C
